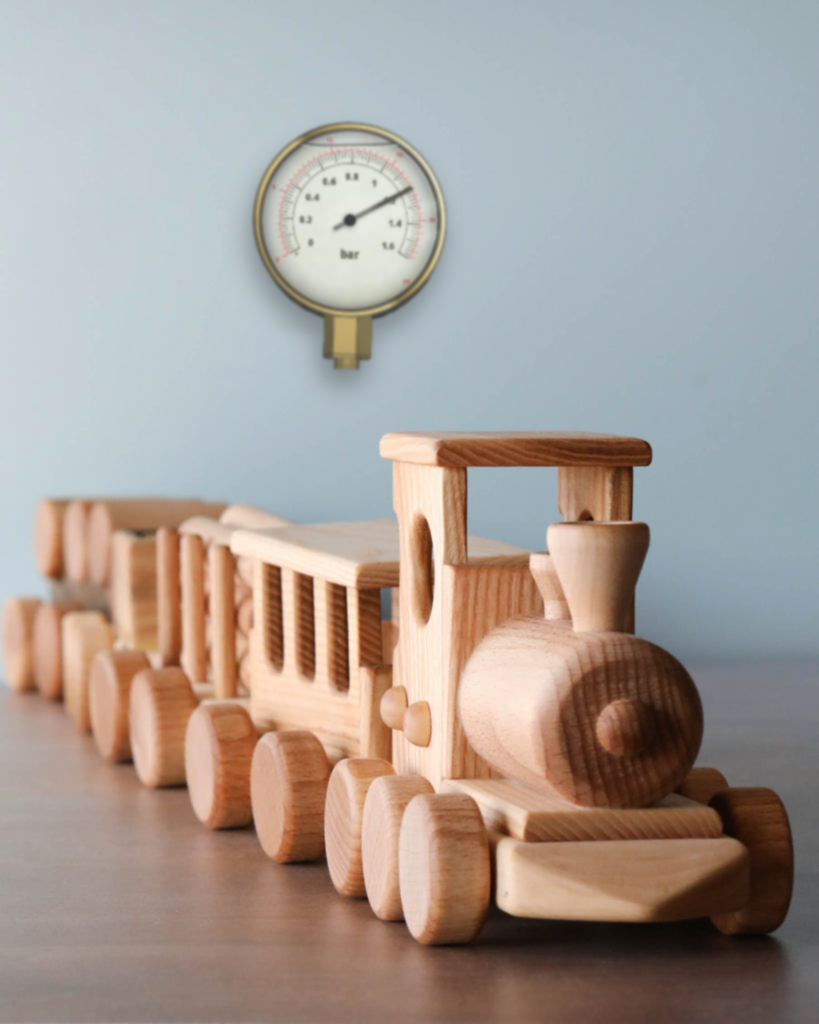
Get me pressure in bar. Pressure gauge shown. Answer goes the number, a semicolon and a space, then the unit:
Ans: 1.2; bar
